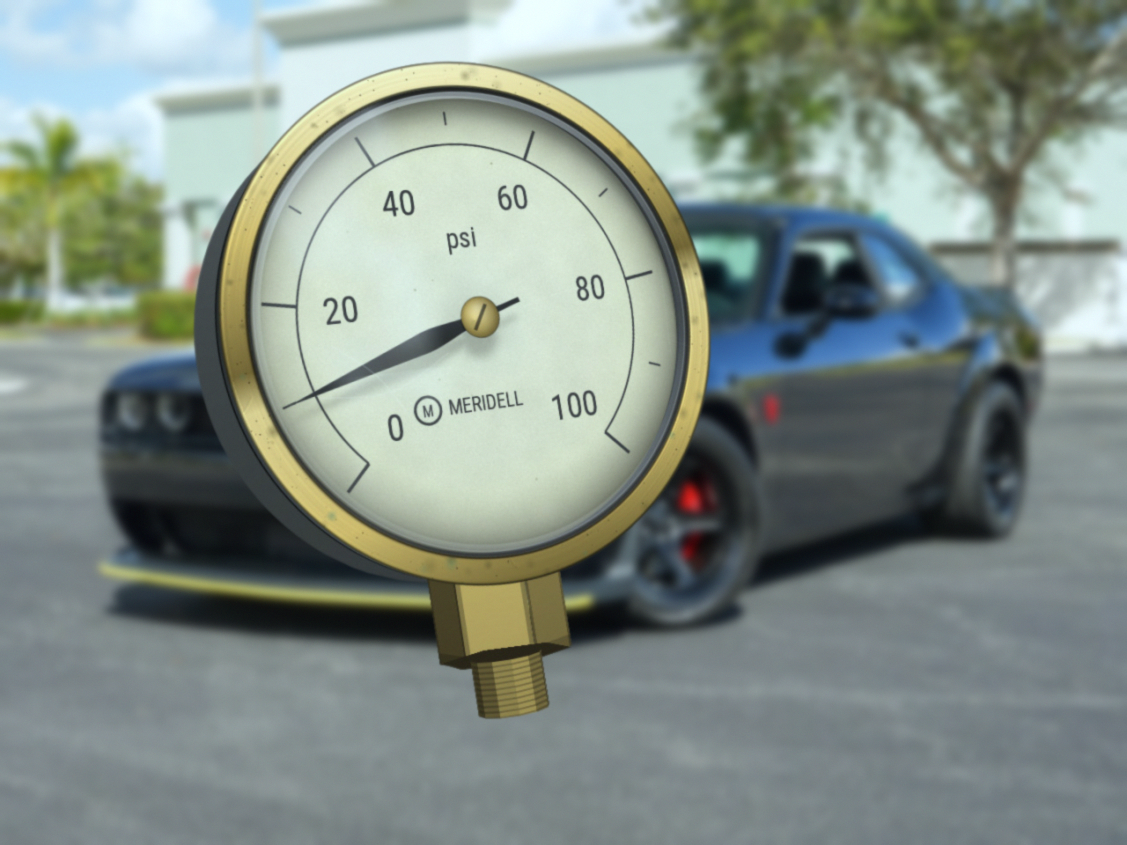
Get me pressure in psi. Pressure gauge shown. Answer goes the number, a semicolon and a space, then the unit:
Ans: 10; psi
